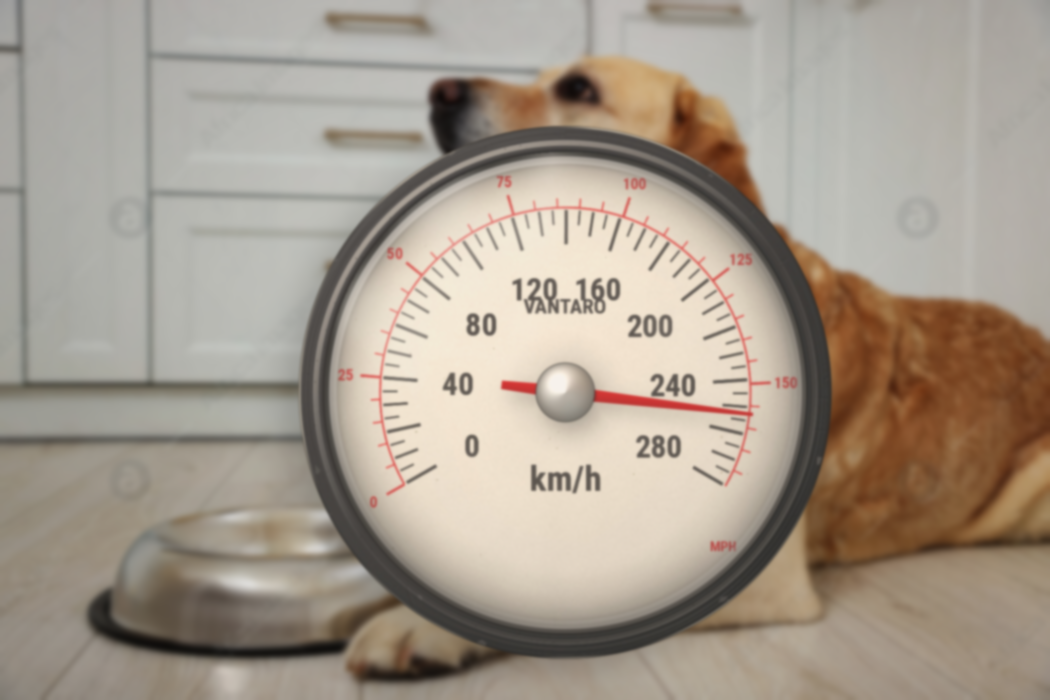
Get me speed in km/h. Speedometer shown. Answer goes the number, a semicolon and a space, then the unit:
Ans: 252.5; km/h
